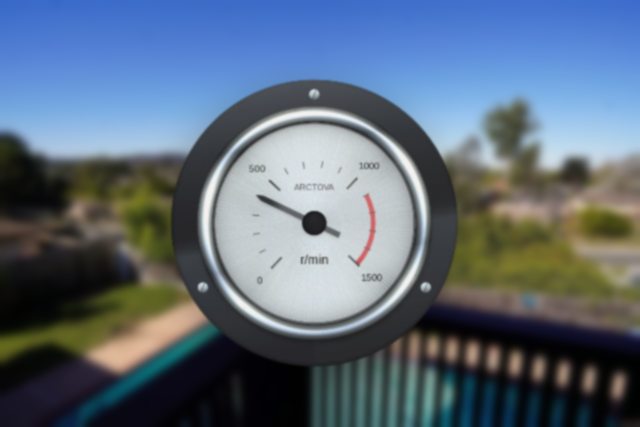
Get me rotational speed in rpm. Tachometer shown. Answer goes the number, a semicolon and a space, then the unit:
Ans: 400; rpm
